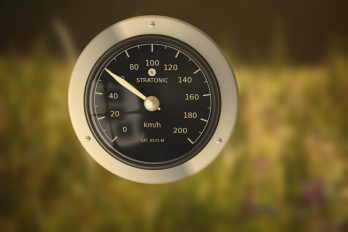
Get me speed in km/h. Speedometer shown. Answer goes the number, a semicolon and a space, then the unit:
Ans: 60; km/h
